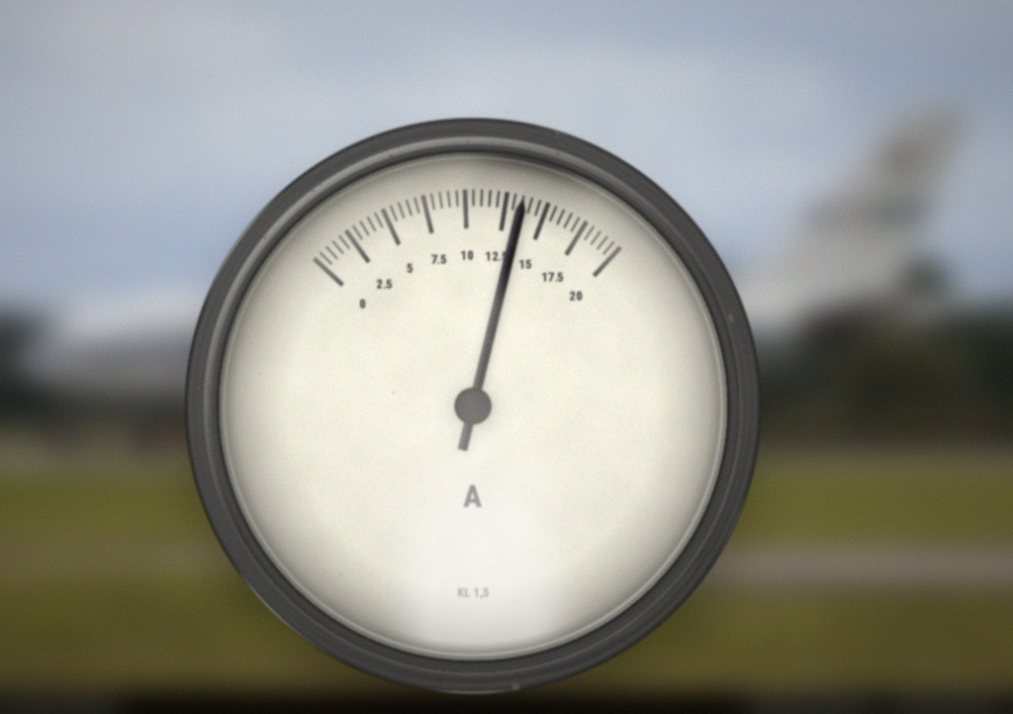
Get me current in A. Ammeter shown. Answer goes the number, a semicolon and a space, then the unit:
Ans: 13.5; A
